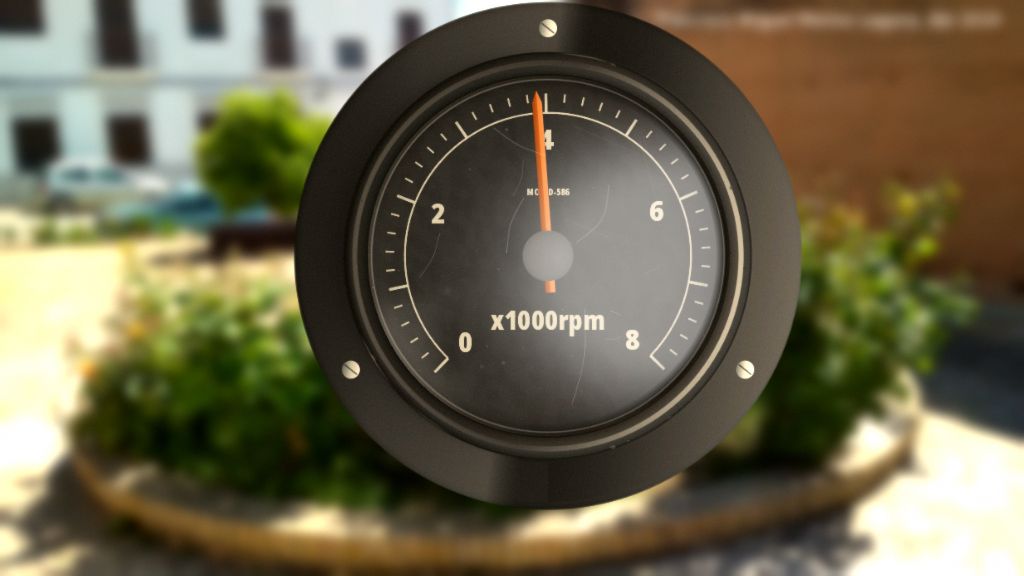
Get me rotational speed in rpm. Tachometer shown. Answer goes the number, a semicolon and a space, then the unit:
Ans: 3900; rpm
